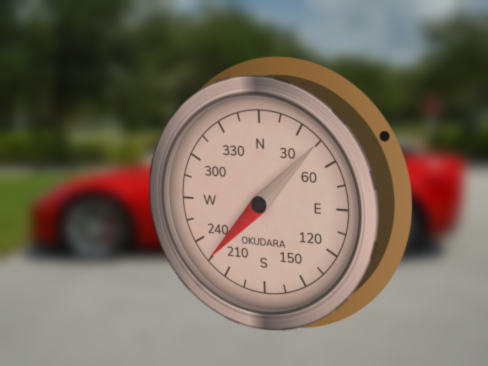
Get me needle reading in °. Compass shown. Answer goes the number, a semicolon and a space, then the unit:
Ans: 225; °
